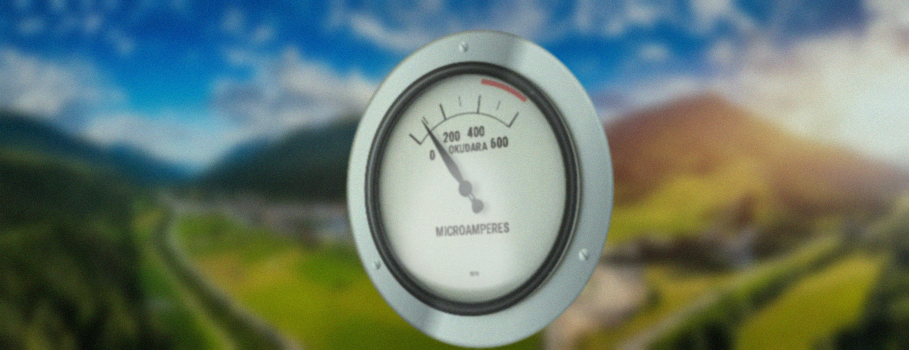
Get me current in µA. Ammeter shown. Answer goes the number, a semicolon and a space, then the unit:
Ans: 100; µA
